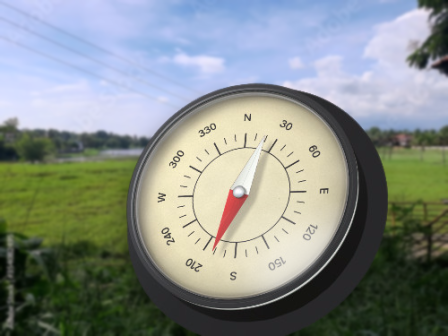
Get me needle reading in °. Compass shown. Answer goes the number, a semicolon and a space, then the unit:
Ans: 200; °
